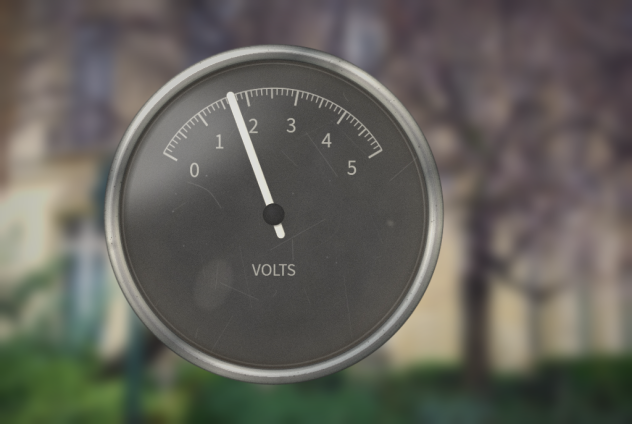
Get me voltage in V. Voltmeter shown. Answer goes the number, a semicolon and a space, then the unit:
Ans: 1.7; V
